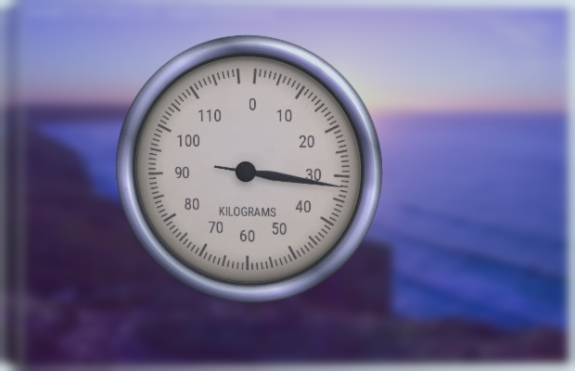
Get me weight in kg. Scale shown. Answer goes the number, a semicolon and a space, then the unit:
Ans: 32; kg
